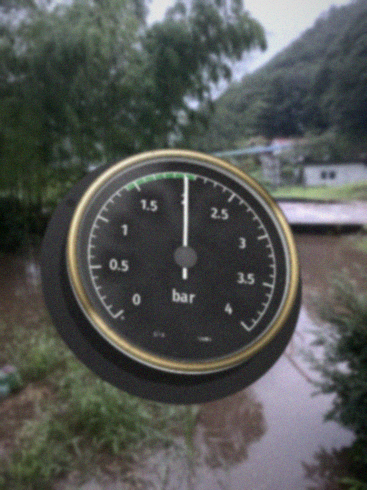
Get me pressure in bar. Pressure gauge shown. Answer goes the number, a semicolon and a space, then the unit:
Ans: 2; bar
